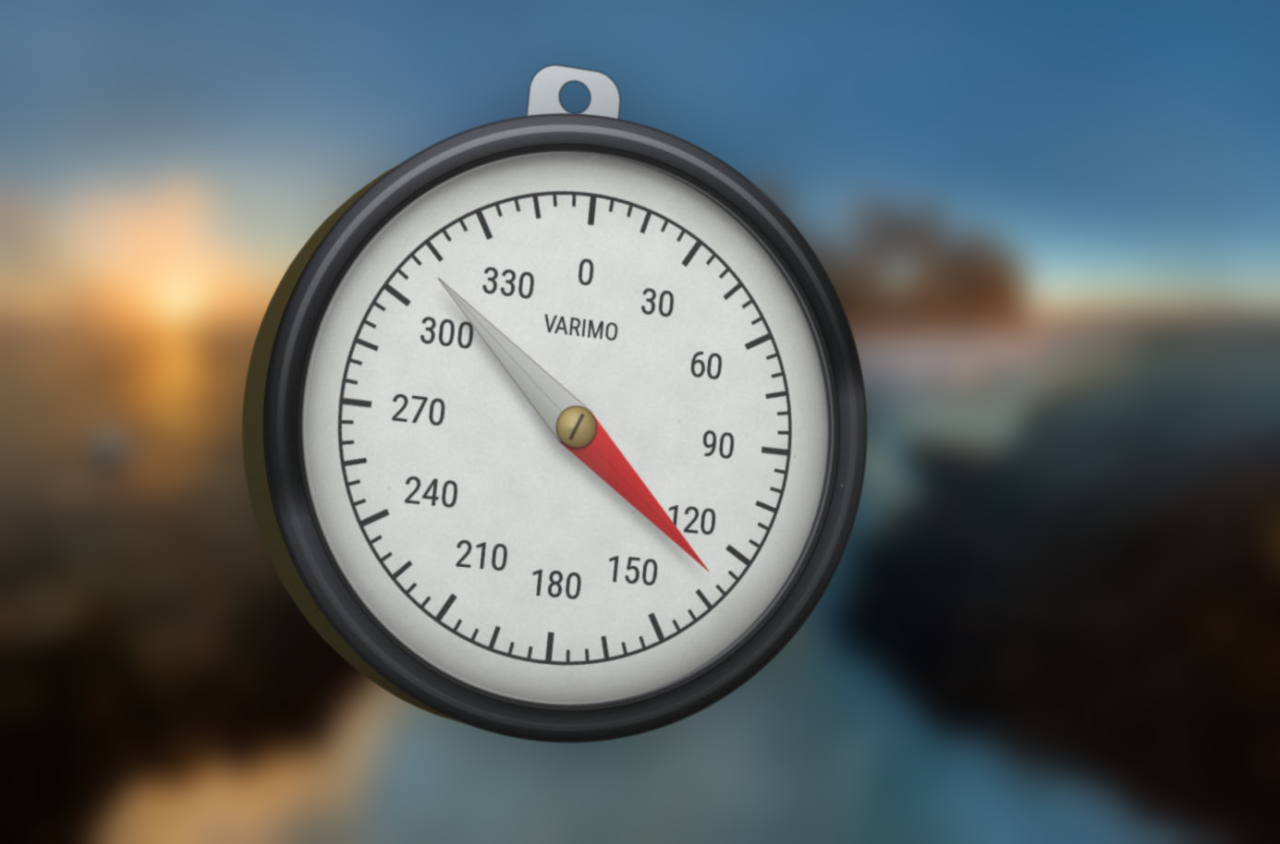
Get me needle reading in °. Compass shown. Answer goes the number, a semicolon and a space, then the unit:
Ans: 130; °
